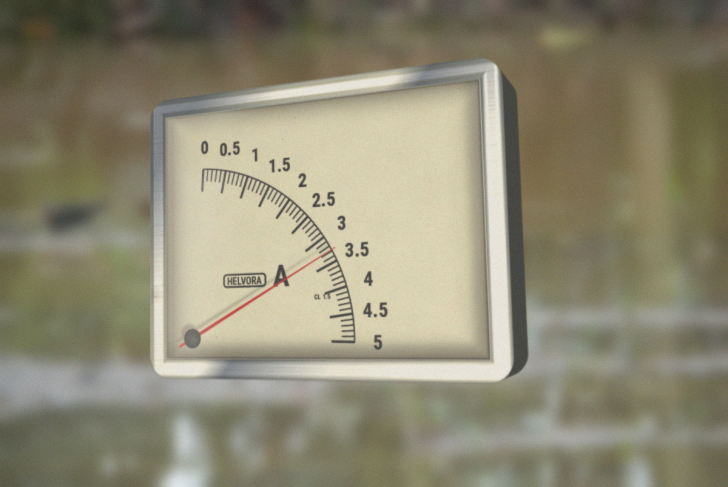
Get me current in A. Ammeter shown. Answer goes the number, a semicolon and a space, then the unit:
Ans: 3.3; A
